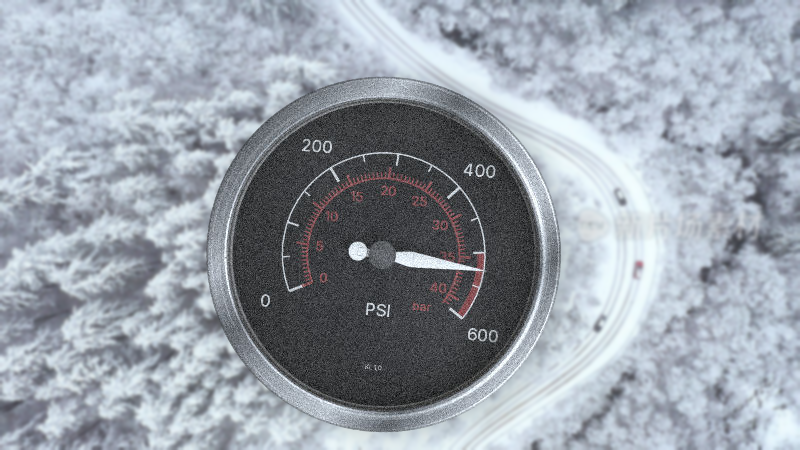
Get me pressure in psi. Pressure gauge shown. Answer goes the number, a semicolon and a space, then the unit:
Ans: 525; psi
